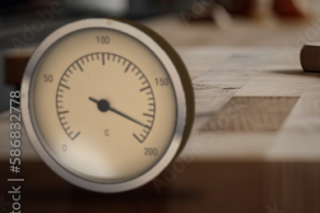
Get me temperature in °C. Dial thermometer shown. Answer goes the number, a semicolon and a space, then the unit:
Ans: 185; °C
